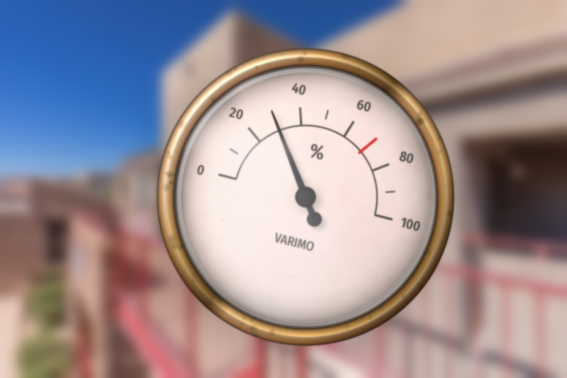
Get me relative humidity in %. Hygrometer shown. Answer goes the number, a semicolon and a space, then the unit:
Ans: 30; %
